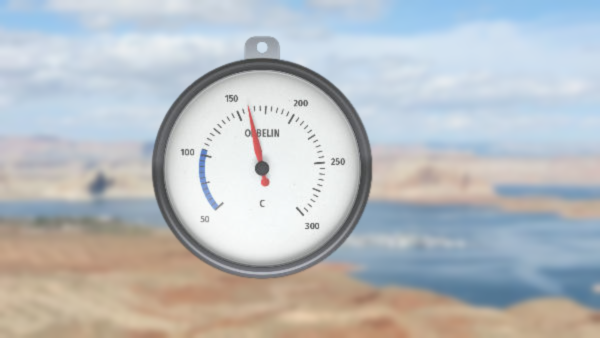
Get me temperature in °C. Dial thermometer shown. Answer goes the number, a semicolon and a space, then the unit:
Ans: 160; °C
